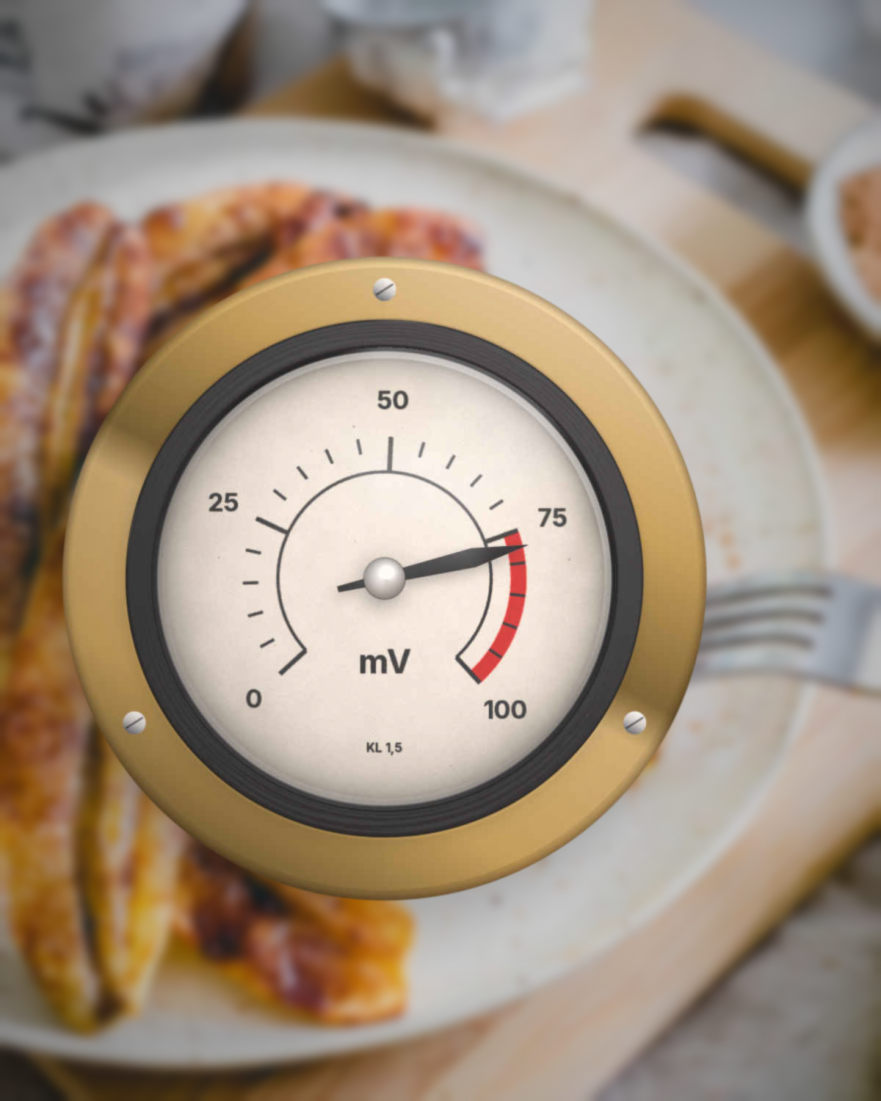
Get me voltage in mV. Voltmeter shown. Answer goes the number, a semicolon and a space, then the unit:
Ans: 77.5; mV
